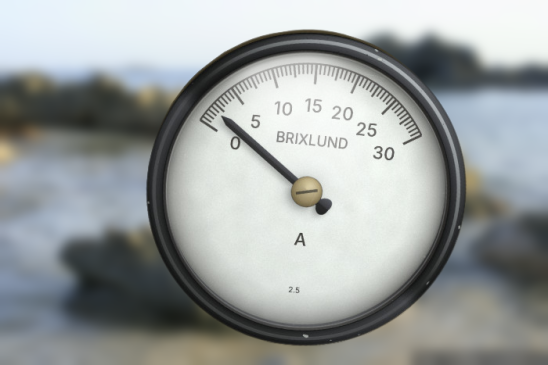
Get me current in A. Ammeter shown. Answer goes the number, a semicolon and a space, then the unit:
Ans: 2; A
